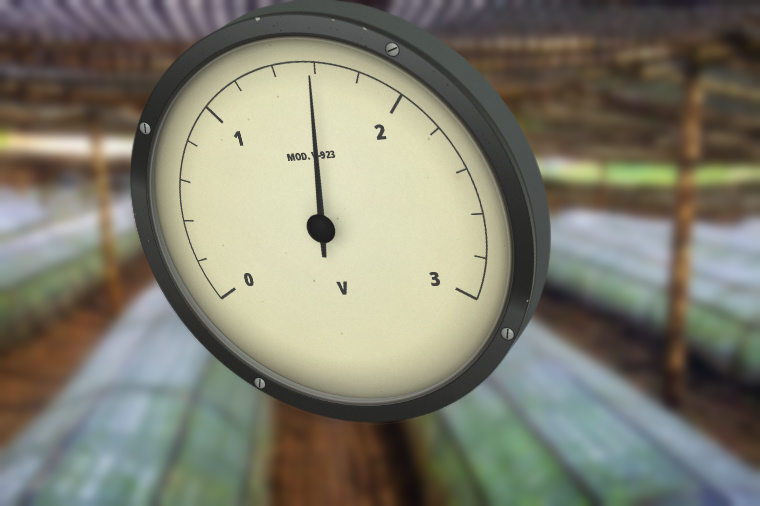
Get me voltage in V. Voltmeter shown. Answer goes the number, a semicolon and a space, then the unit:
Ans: 1.6; V
